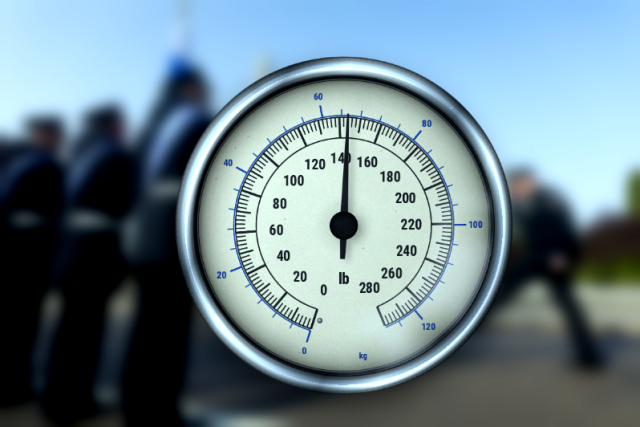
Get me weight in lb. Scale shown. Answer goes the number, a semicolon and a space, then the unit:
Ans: 144; lb
